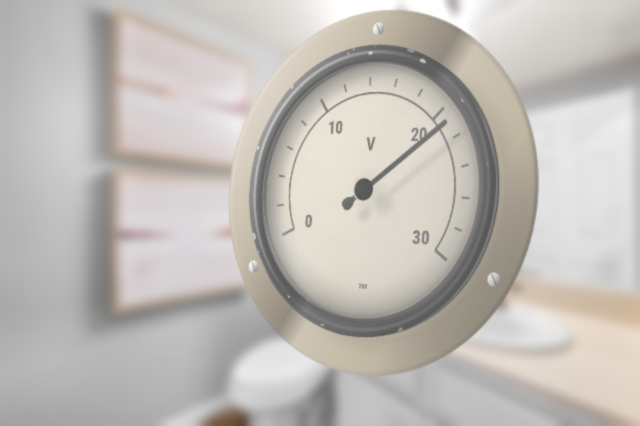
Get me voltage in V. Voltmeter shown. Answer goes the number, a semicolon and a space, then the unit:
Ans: 21; V
